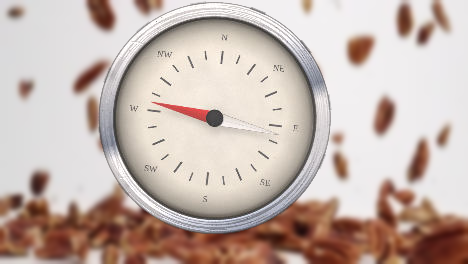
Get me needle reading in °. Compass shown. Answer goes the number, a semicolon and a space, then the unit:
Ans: 277.5; °
